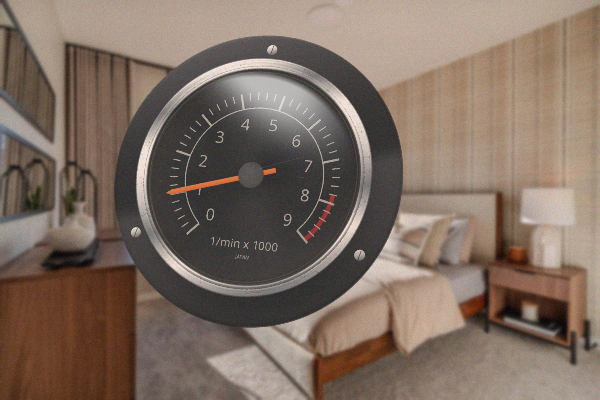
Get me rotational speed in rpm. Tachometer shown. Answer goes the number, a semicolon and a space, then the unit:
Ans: 1000; rpm
